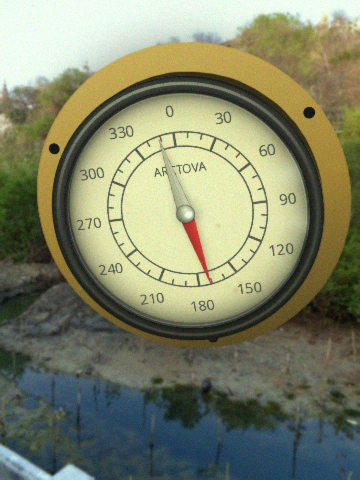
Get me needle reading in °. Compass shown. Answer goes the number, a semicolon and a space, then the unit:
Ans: 170; °
